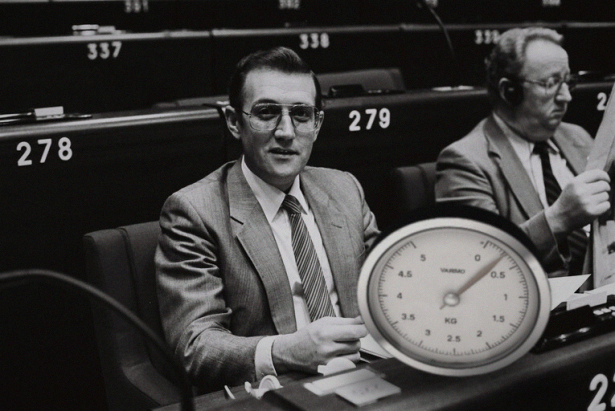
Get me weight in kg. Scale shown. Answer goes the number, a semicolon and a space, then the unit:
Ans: 0.25; kg
